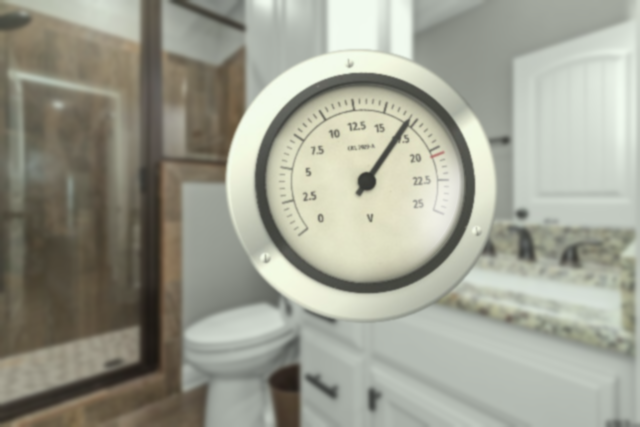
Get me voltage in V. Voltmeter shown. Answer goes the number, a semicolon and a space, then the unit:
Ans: 17; V
